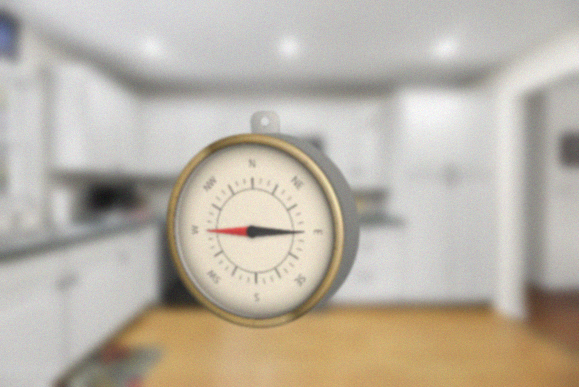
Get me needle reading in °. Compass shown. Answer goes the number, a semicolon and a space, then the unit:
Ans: 270; °
